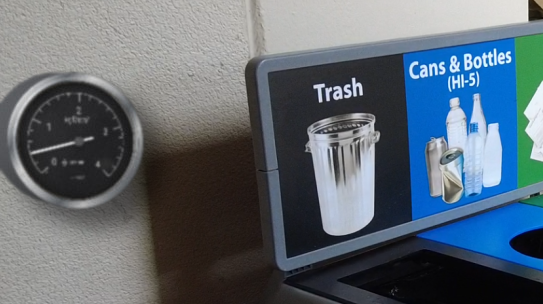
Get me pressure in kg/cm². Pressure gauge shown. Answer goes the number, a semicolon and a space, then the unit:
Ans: 0.4; kg/cm²
